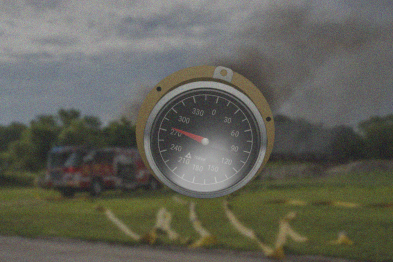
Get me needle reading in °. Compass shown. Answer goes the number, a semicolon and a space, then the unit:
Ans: 277.5; °
